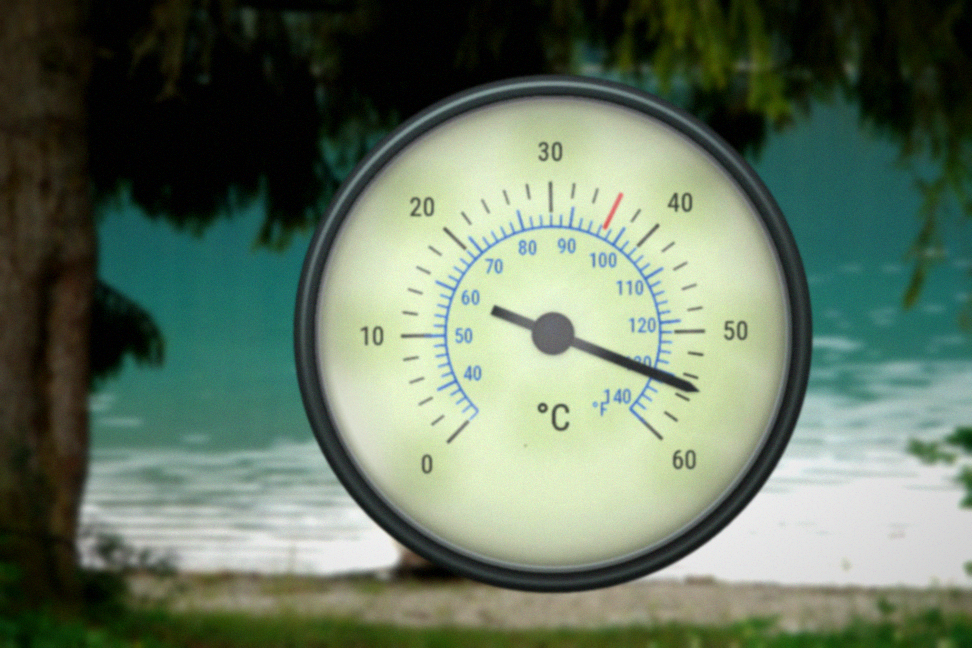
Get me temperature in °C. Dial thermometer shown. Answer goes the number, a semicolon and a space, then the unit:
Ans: 55; °C
